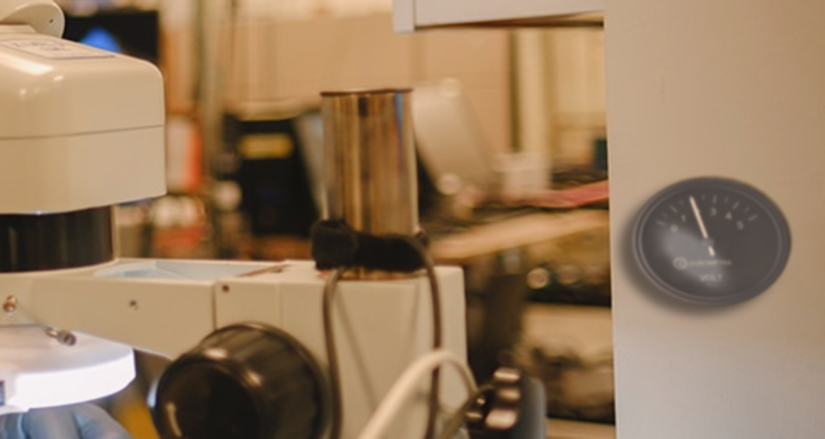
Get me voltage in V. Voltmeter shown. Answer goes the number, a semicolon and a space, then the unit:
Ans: 2; V
